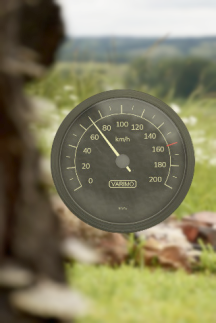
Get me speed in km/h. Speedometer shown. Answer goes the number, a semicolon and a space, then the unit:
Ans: 70; km/h
